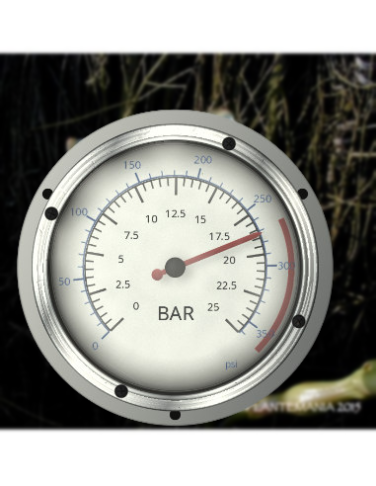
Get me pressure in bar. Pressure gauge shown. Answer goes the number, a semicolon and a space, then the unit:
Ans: 18.75; bar
